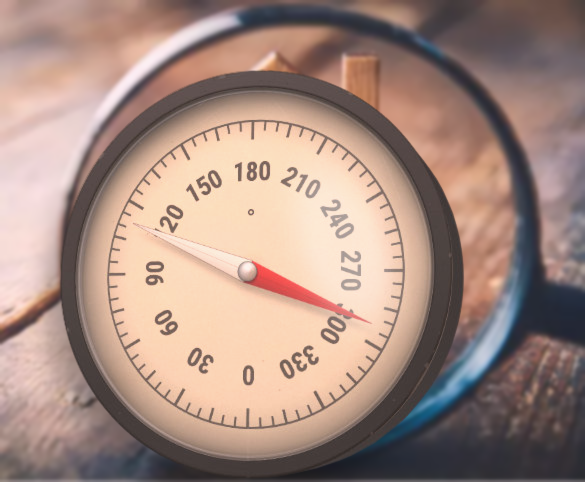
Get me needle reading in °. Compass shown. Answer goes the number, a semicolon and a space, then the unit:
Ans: 292.5; °
